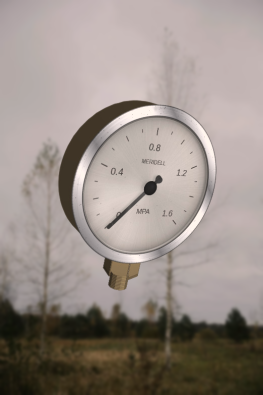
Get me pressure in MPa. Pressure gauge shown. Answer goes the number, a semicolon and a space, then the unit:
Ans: 0; MPa
